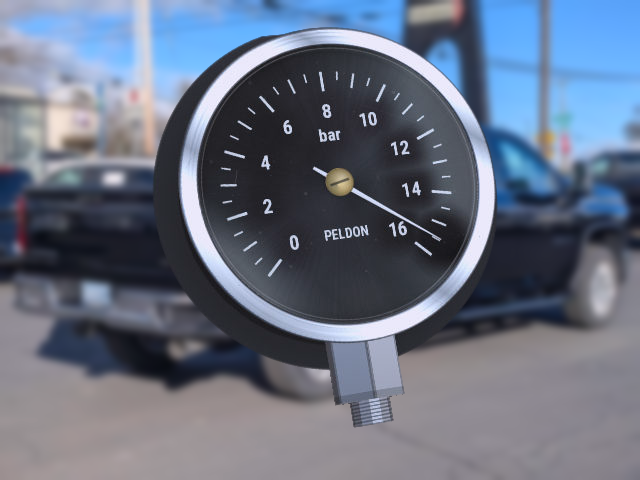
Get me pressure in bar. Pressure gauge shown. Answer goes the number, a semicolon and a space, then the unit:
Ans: 15.5; bar
